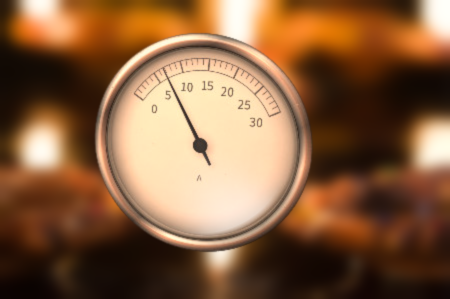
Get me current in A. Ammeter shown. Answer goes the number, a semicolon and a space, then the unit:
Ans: 7; A
